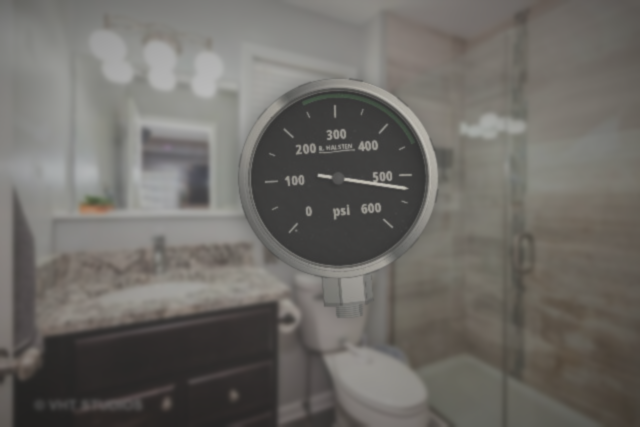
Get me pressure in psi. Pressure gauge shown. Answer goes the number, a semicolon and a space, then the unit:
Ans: 525; psi
